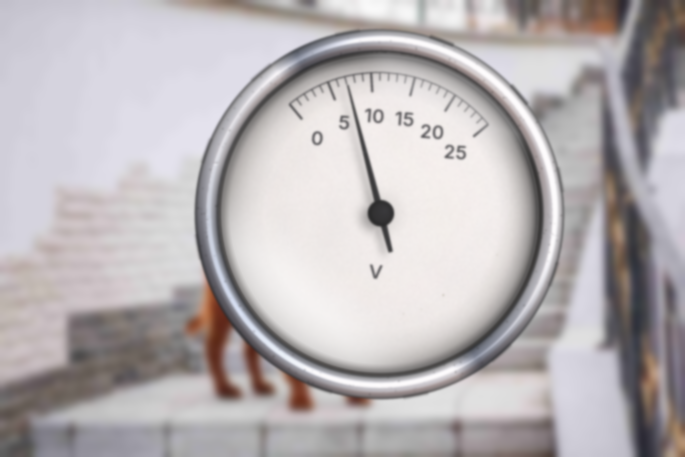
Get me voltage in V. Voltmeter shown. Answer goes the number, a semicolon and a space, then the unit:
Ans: 7; V
